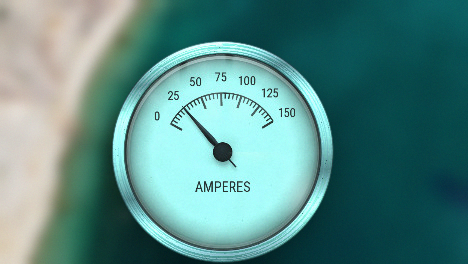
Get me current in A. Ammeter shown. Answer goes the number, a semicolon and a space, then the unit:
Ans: 25; A
